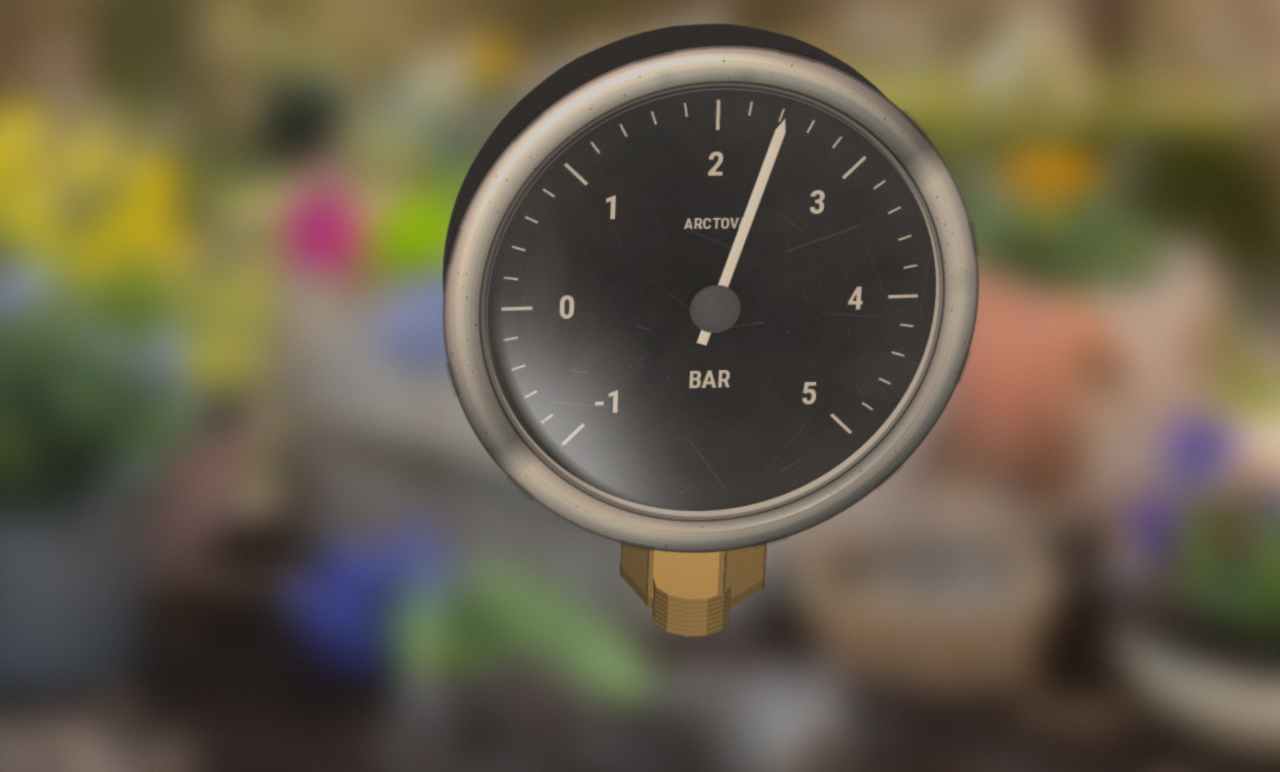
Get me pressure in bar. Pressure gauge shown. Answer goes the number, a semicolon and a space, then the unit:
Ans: 2.4; bar
